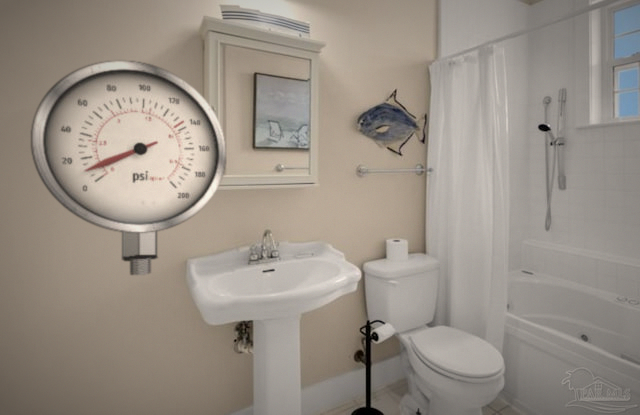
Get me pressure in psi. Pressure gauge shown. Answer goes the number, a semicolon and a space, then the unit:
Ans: 10; psi
